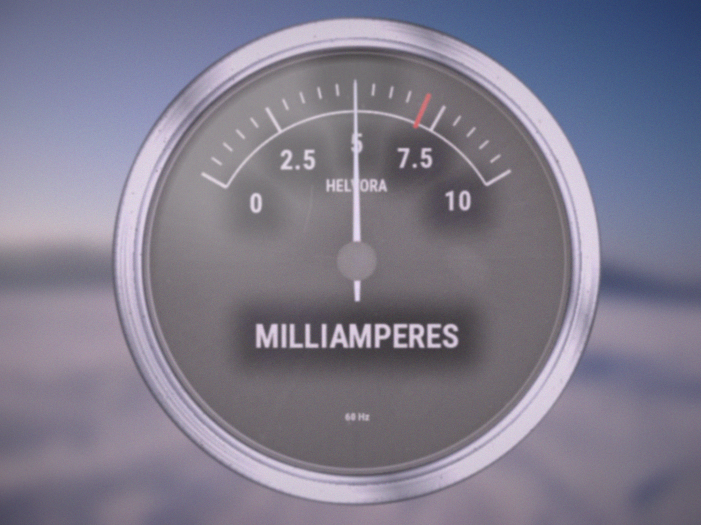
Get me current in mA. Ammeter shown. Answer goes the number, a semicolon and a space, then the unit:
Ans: 5; mA
